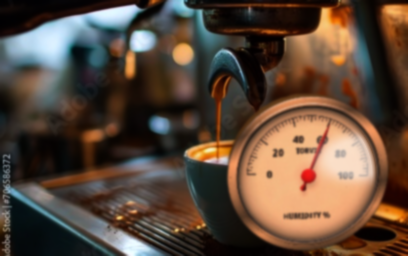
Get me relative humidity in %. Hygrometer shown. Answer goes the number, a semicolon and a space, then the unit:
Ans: 60; %
